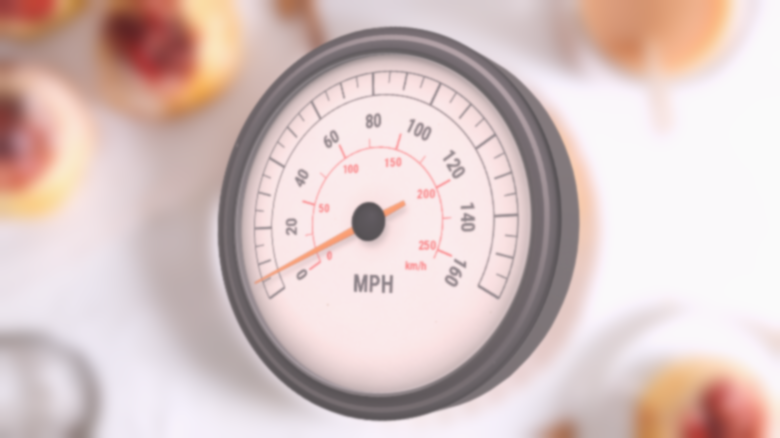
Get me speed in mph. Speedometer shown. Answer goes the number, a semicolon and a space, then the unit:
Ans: 5; mph
